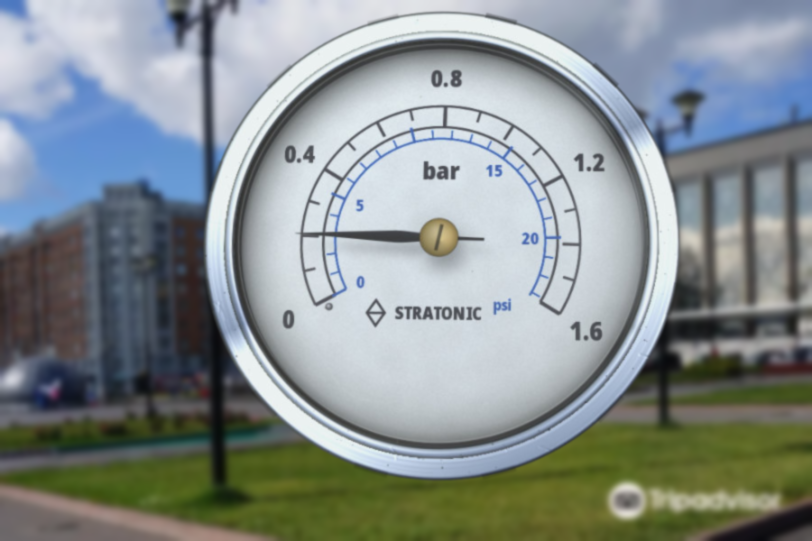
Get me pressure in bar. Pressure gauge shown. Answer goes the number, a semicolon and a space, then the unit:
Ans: 0.2; bar
